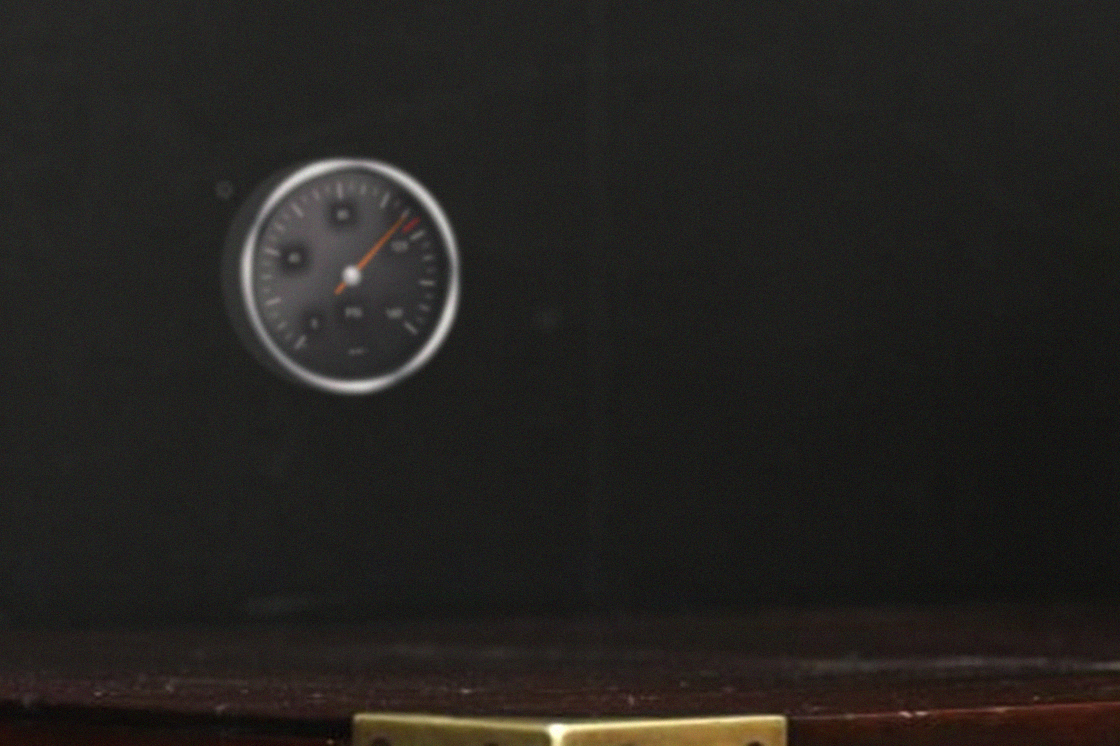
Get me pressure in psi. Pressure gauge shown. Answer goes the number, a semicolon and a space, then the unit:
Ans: 110; psi
